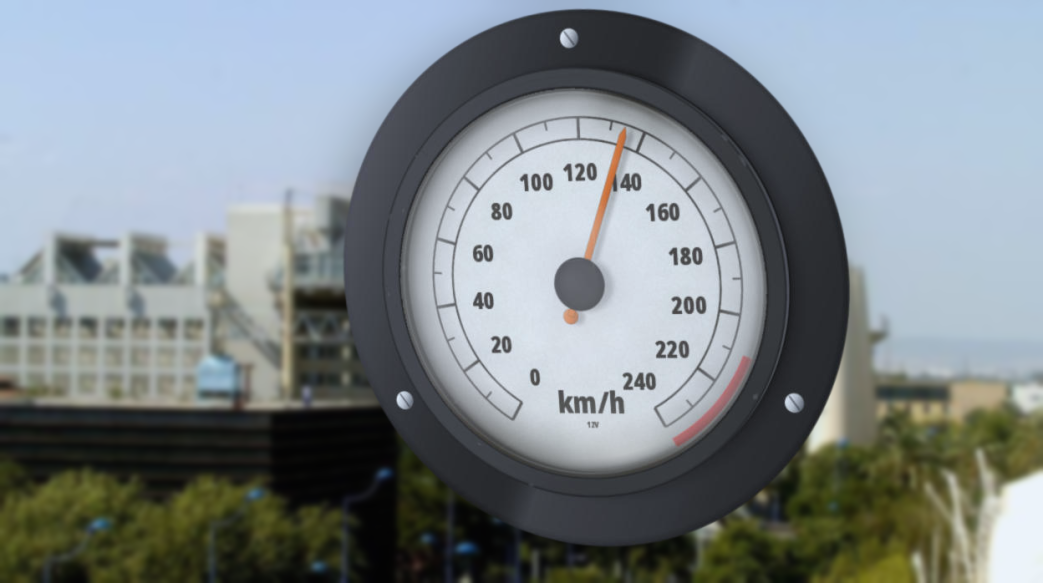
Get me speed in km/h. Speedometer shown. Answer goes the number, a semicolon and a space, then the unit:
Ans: 135; km/h
